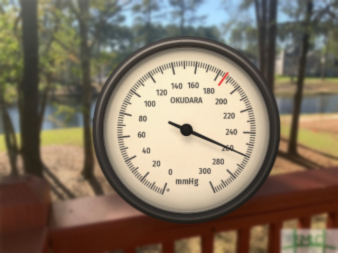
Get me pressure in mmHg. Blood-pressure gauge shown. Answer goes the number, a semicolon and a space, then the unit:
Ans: 260; mmHg
